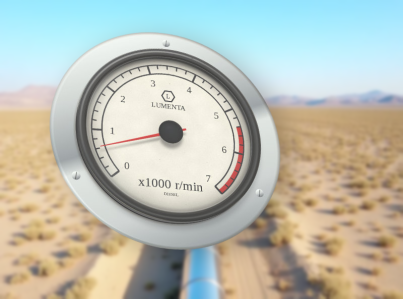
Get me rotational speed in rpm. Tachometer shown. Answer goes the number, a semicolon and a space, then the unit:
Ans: 600; rpm
